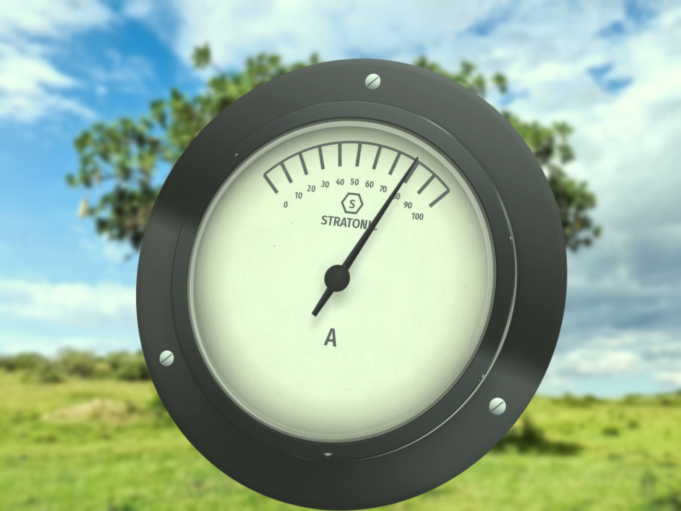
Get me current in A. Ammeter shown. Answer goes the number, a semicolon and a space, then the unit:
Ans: 80; A
